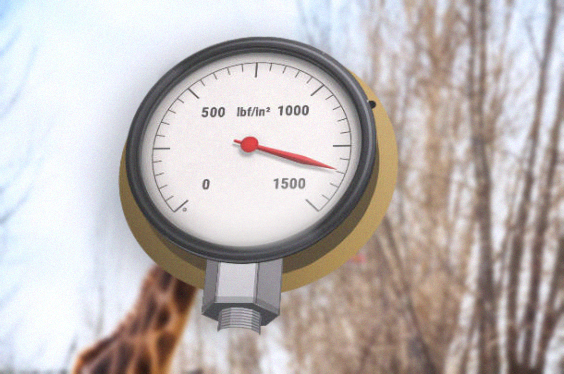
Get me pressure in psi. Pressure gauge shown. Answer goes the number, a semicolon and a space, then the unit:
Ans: 1350; psi
